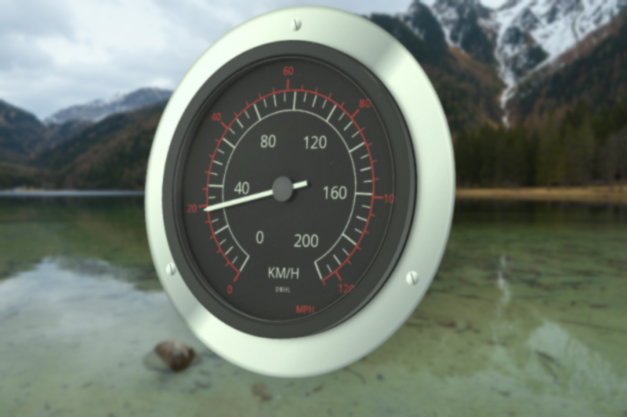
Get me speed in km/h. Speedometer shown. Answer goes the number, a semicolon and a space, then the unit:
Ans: 30; km/h
